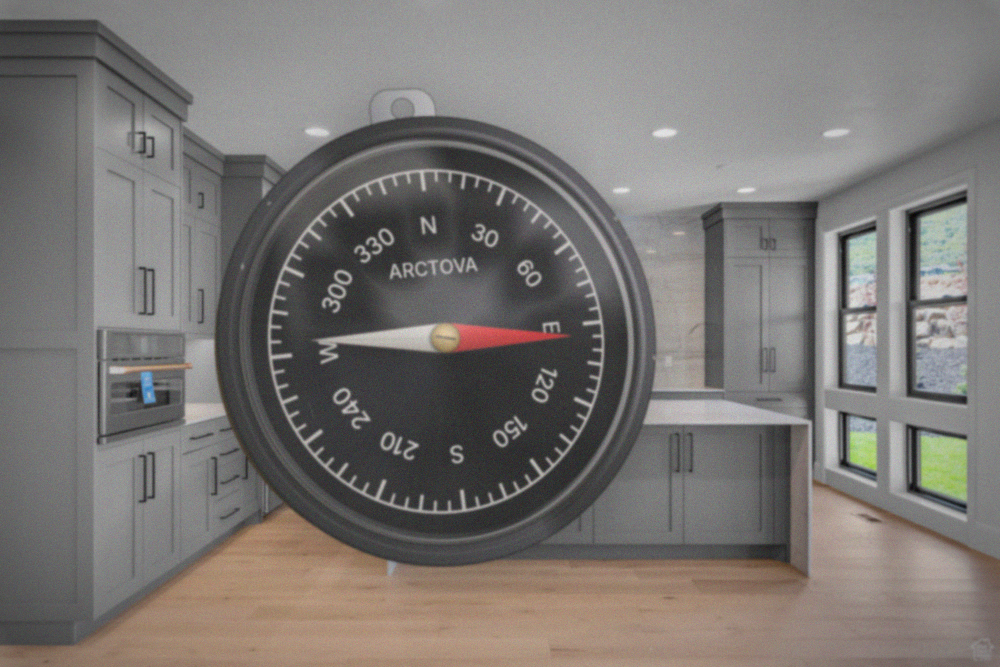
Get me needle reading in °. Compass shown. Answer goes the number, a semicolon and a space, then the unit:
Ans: 95; °
